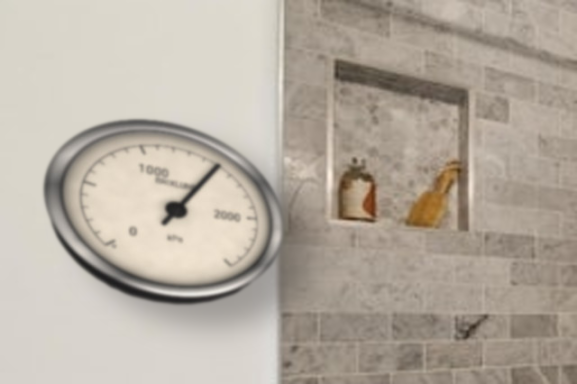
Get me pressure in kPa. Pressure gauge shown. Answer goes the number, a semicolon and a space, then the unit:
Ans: 1500; kPa
